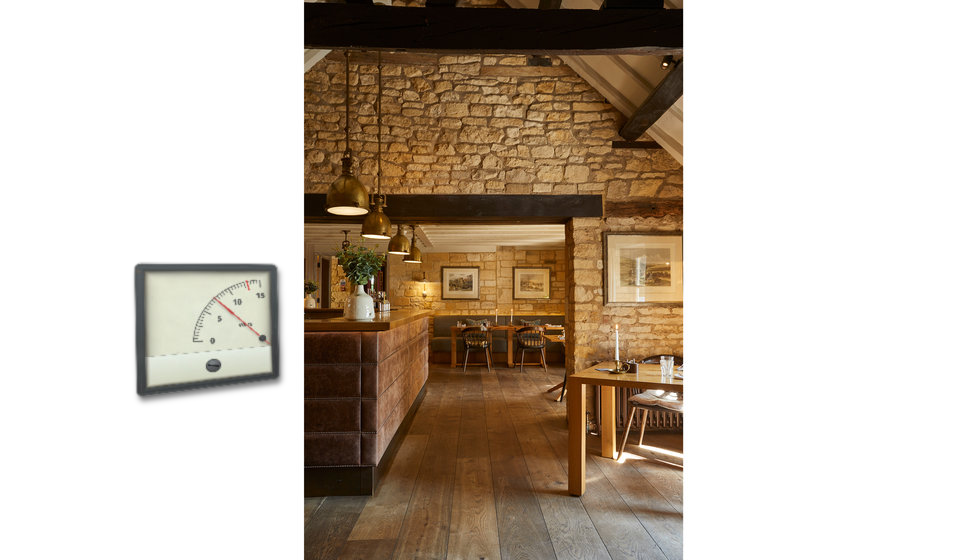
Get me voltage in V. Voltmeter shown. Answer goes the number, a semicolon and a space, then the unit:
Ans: 7.5; V
